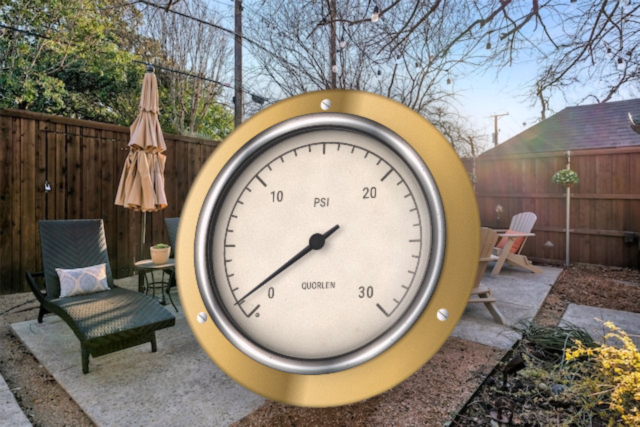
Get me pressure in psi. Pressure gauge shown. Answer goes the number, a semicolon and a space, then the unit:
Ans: 1; psi
